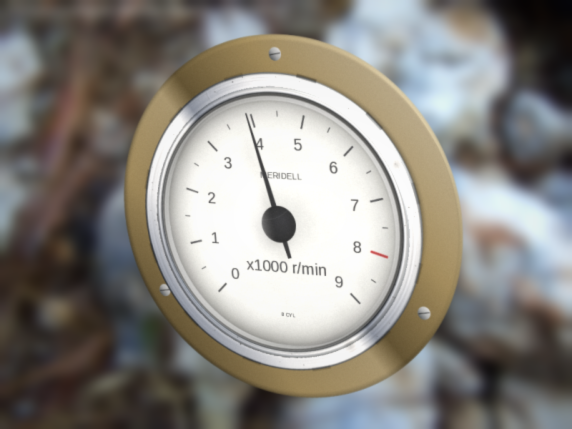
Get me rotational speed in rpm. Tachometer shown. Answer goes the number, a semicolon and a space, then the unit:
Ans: 4000; rpm
